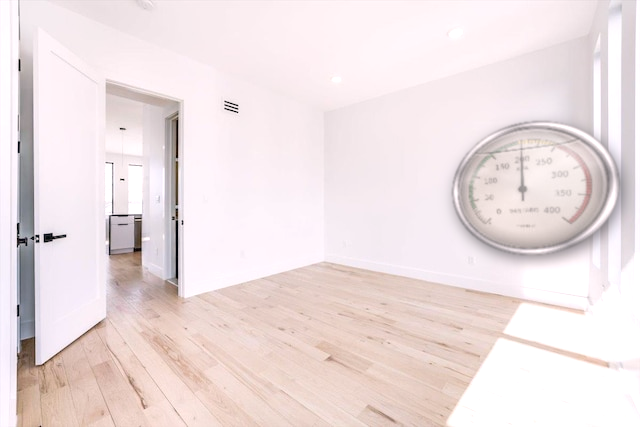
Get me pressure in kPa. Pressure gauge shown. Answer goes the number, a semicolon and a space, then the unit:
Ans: 200; kPa
